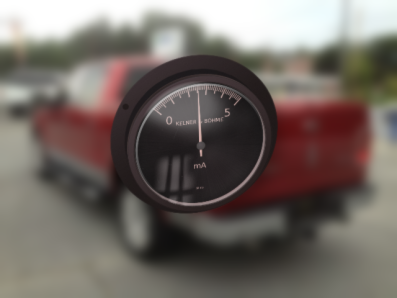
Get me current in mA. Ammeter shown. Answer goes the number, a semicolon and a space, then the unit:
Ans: 2.5; mA
